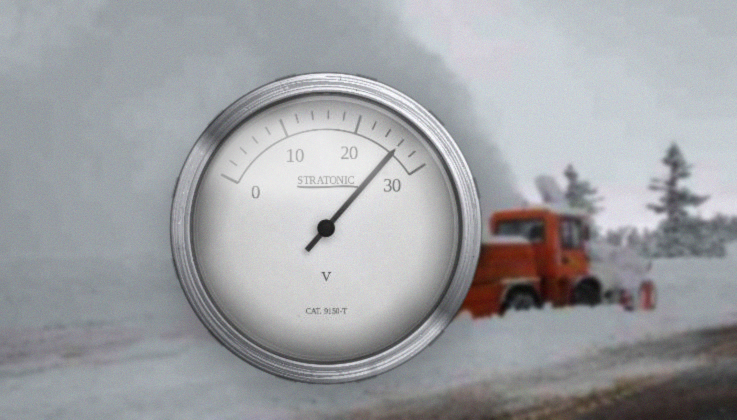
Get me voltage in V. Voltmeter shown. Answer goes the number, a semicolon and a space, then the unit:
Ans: 26; V
